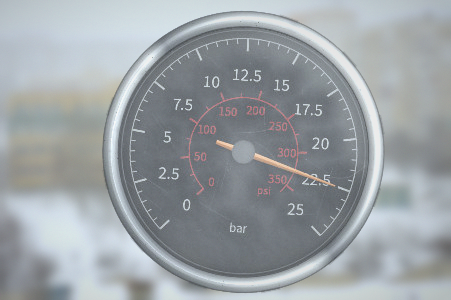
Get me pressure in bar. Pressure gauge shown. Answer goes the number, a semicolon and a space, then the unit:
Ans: 22.5; bar
